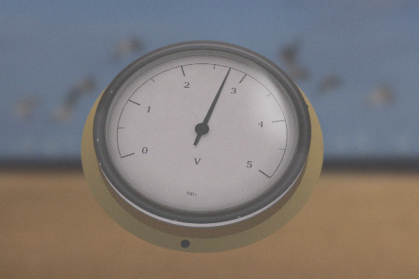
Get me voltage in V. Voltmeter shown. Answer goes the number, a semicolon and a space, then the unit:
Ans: 2.75; V
